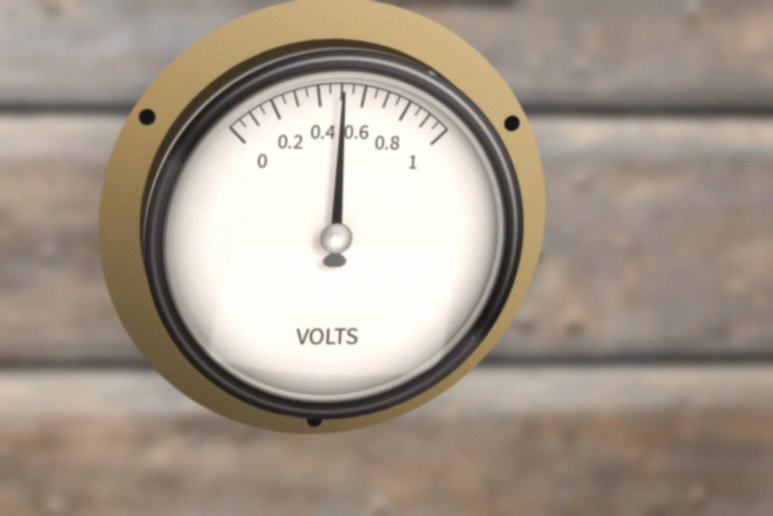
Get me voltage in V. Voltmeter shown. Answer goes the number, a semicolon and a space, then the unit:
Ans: 0.5; V
